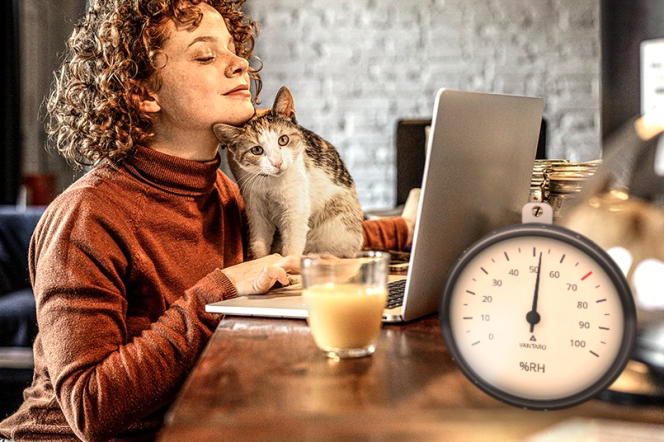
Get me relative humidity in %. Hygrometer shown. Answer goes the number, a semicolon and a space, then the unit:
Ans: 52.5; %
